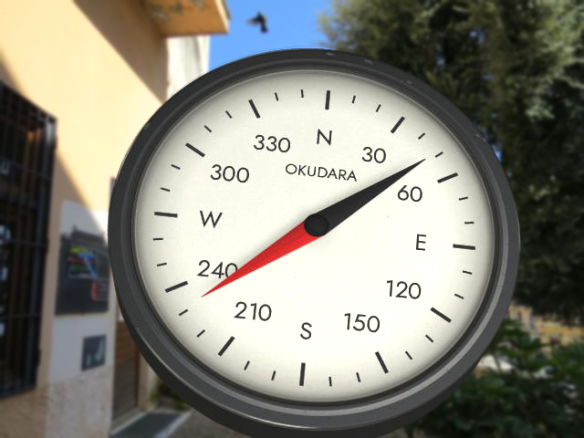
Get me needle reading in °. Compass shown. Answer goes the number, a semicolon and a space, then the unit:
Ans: 230; °
